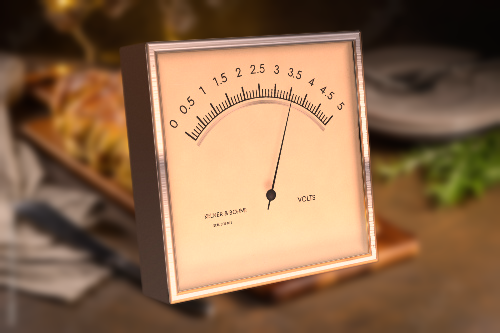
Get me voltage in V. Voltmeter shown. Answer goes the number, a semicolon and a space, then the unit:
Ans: 3.5; V
